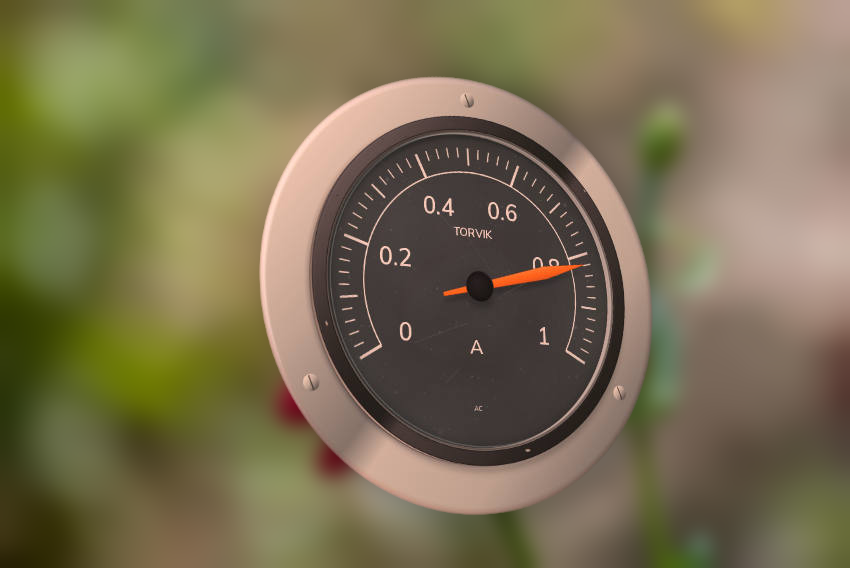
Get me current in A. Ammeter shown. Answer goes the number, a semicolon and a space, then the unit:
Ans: 0.82; A
